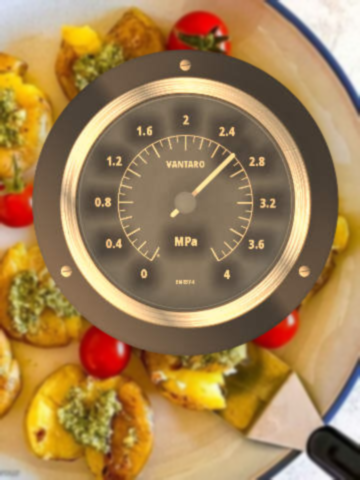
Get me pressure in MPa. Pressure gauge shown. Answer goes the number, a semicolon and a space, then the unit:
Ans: 2.6; MPa
